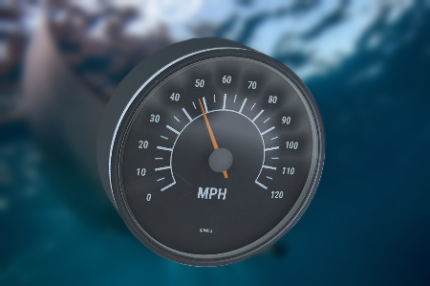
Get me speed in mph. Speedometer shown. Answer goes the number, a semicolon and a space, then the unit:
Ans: 47.5; mph
